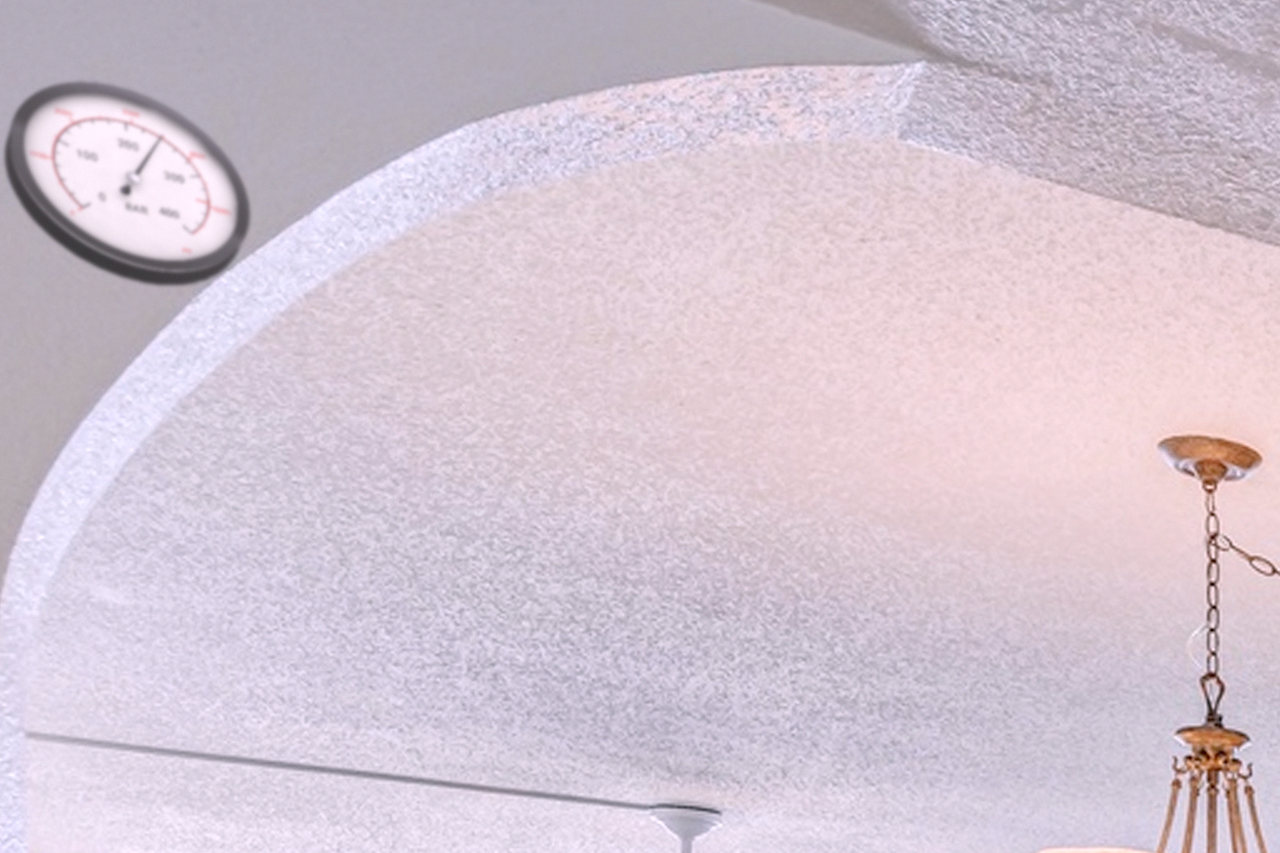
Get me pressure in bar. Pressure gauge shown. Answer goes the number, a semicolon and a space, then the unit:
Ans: 240; bar
